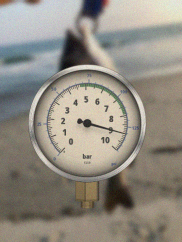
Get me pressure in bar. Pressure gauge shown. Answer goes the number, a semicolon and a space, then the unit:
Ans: 9; bar
